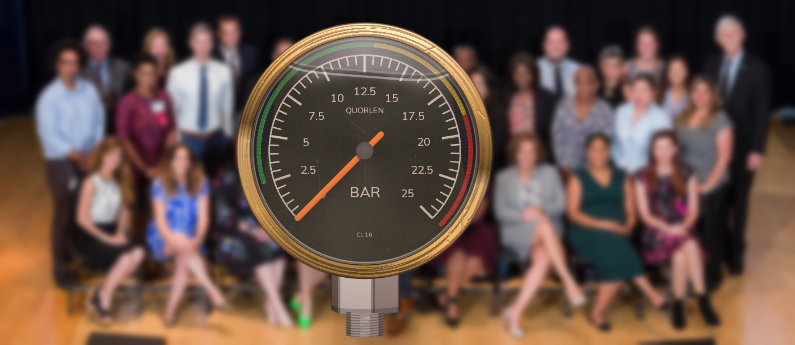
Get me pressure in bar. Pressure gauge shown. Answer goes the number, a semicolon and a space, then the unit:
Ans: 0; bar
